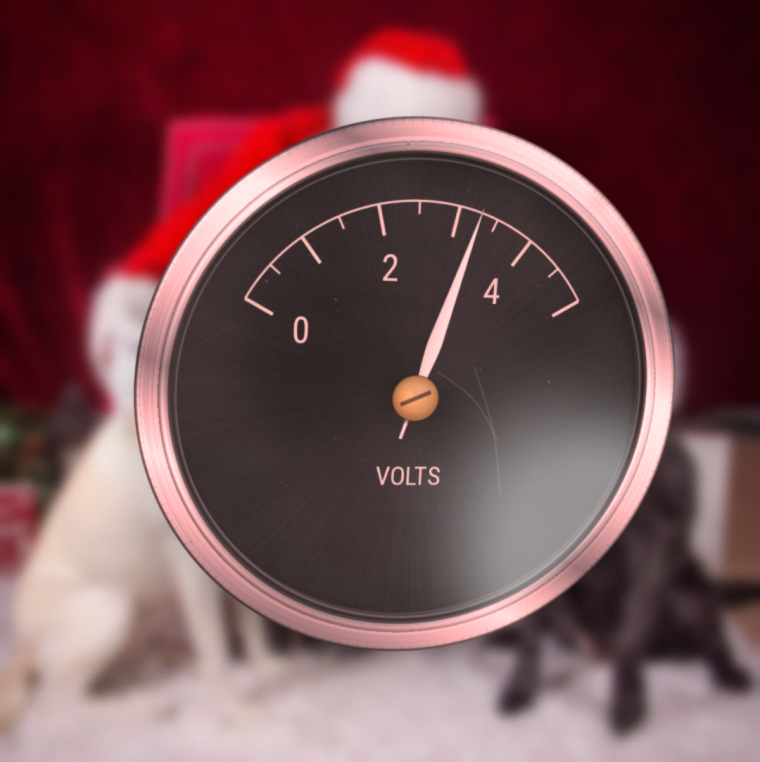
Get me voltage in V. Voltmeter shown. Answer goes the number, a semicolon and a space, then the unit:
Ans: 3.25; V
